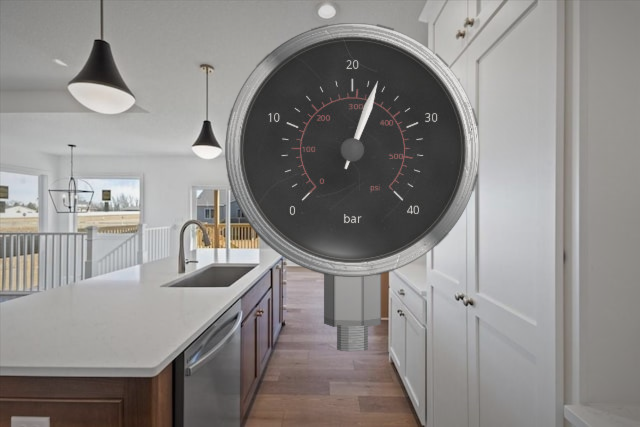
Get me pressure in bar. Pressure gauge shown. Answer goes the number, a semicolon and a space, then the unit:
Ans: 23; bar
